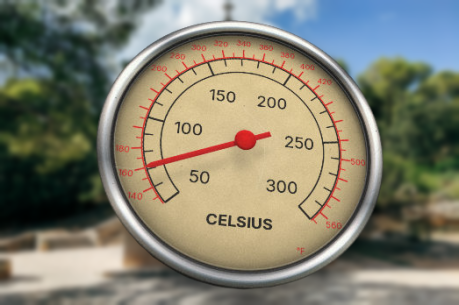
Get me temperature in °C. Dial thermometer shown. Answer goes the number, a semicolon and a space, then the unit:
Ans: 70; °C
